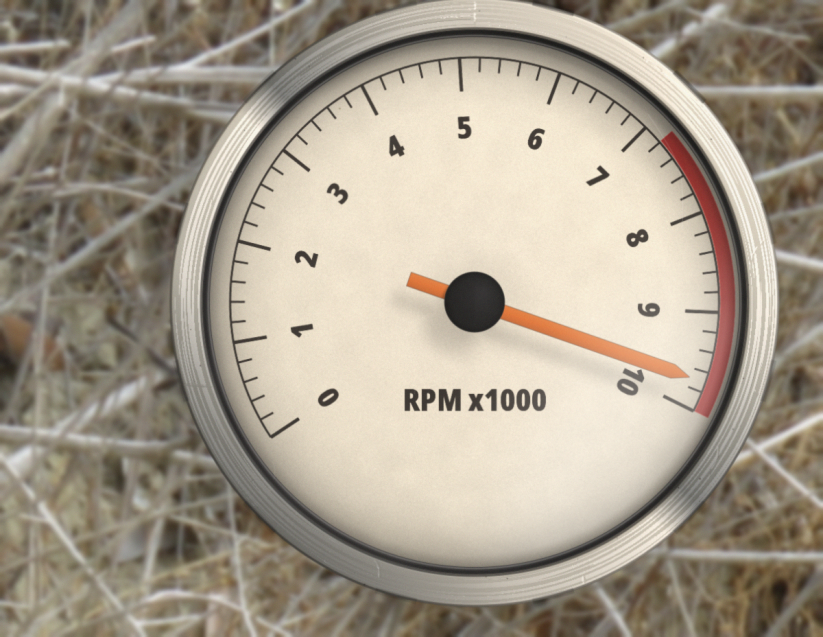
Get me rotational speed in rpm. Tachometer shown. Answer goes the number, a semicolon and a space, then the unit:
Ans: 9700; rpm
